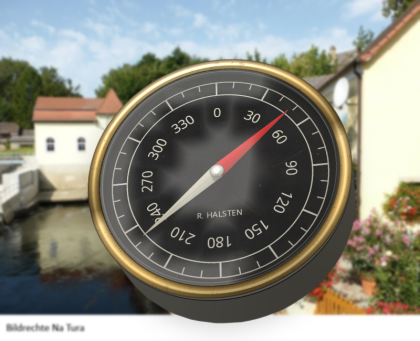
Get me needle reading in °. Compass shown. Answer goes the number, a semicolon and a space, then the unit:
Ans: 50; °
